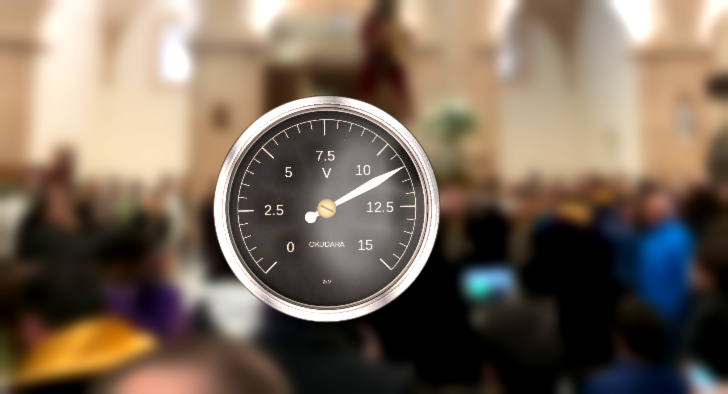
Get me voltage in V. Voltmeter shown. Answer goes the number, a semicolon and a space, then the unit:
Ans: 11; V
